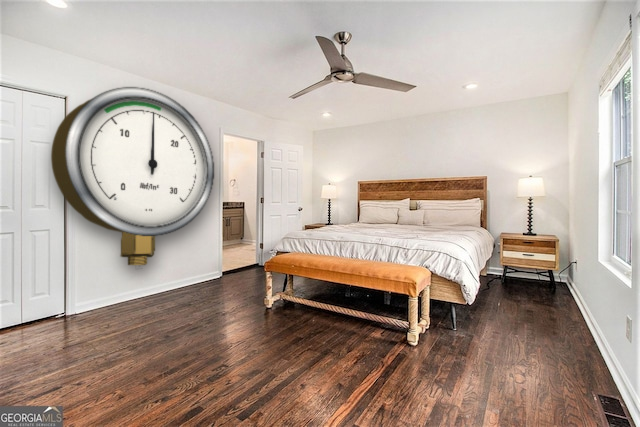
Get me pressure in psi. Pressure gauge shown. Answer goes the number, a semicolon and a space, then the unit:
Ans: 15; psi
